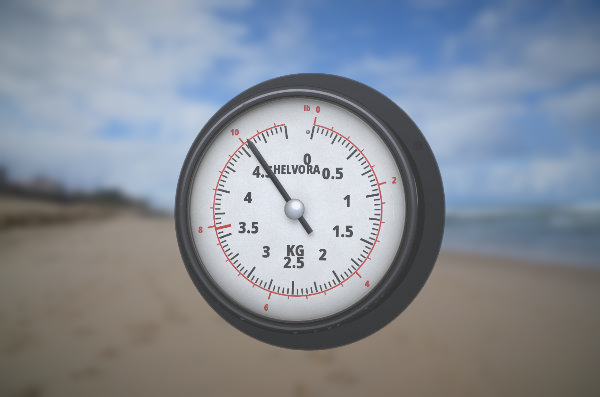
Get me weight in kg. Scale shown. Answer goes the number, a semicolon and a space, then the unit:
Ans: 4.6; kg
